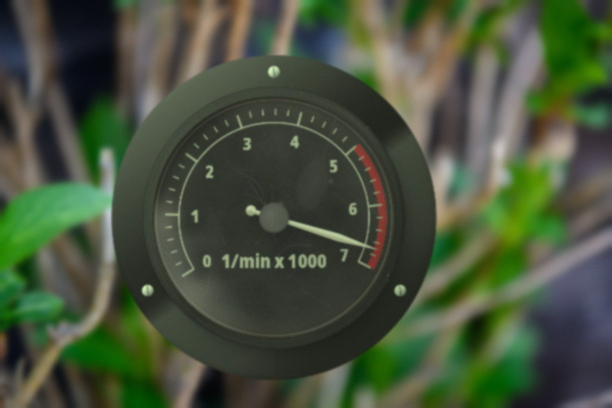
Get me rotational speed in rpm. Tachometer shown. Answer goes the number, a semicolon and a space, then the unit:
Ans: 6700; rpm
